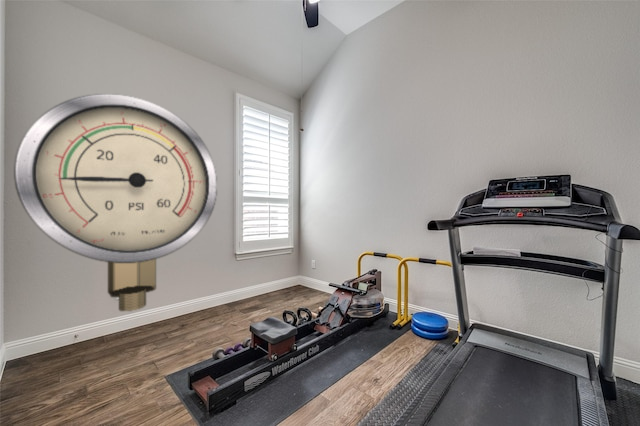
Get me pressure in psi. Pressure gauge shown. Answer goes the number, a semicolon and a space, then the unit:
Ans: 10; psi
